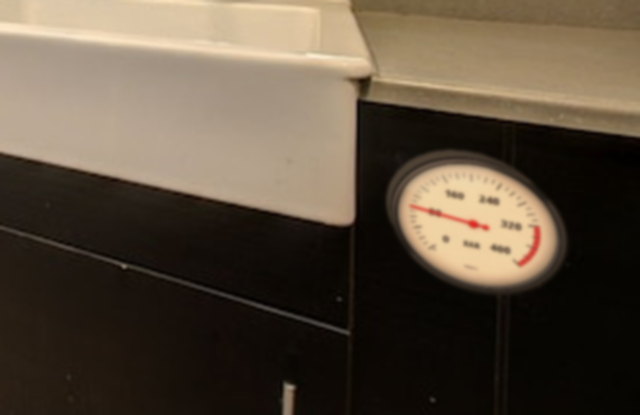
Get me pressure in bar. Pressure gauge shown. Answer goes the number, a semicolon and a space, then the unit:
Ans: 80; bar
